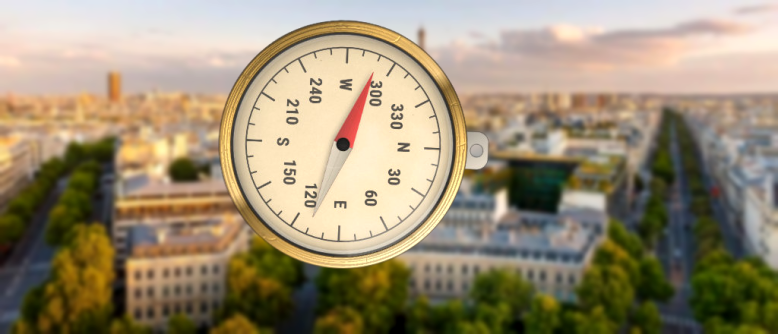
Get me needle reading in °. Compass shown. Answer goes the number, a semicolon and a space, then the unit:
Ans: 290; °
